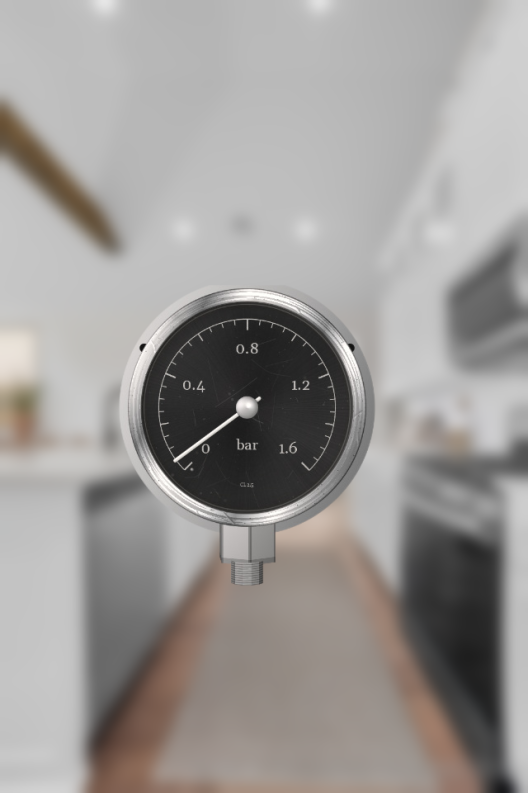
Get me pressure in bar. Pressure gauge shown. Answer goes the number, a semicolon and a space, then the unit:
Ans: 0.05; bar
